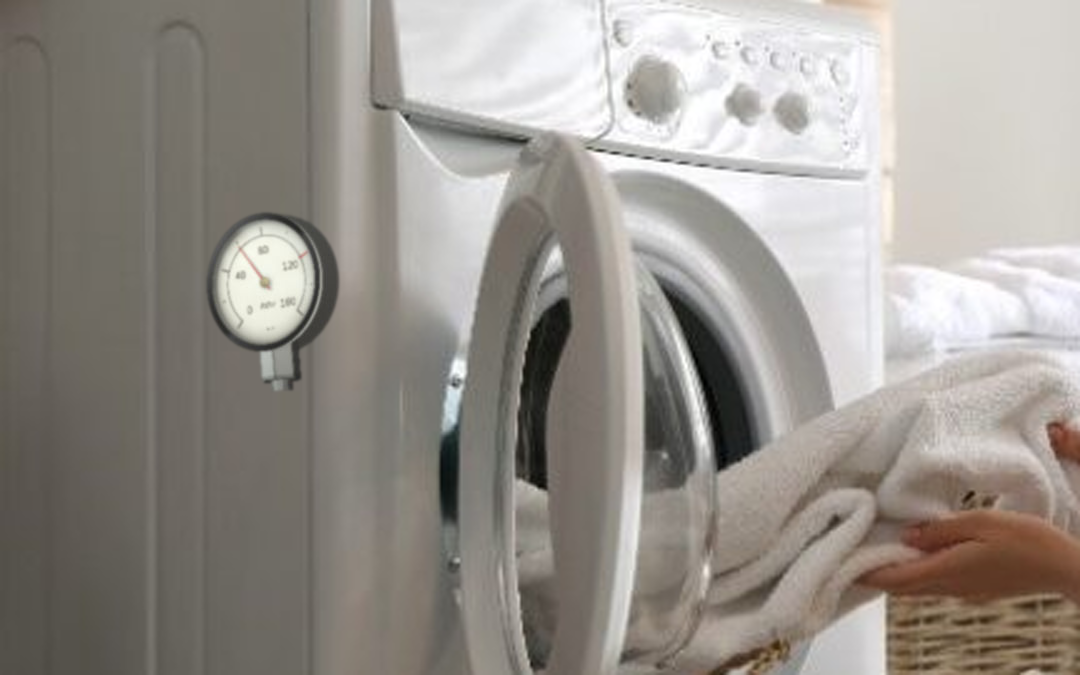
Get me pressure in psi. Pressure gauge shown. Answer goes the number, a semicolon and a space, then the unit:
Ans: 60; psi
